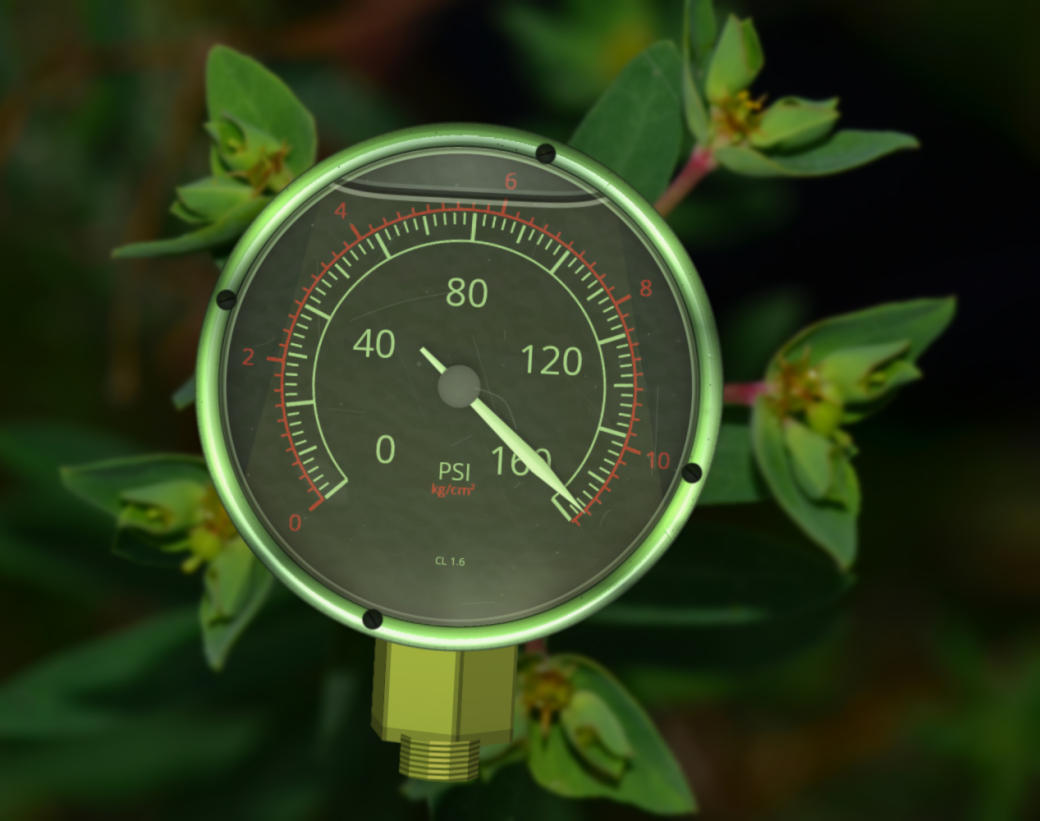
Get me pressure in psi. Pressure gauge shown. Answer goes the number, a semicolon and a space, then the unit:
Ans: 157; psi
